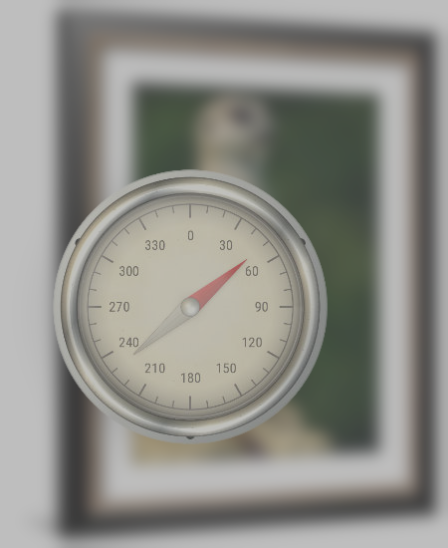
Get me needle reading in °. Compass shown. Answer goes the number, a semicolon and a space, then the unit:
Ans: 50; °
